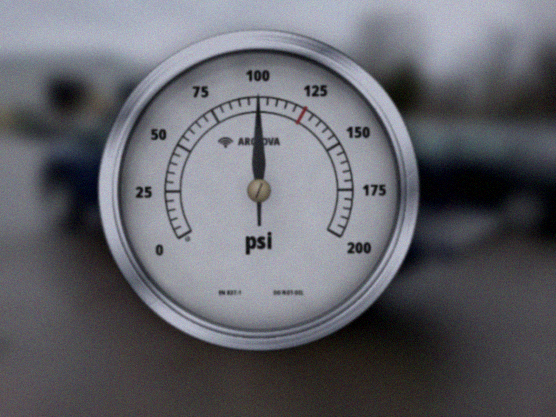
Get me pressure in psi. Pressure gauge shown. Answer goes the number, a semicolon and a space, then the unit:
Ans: 100; psi
